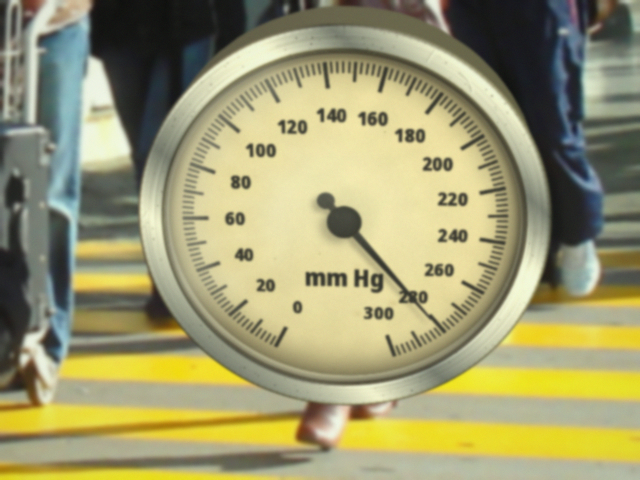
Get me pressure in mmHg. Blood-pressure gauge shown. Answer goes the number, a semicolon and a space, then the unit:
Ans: 280; mmHg
